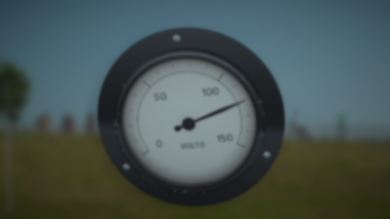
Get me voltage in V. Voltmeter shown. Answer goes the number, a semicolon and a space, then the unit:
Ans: 120; V
